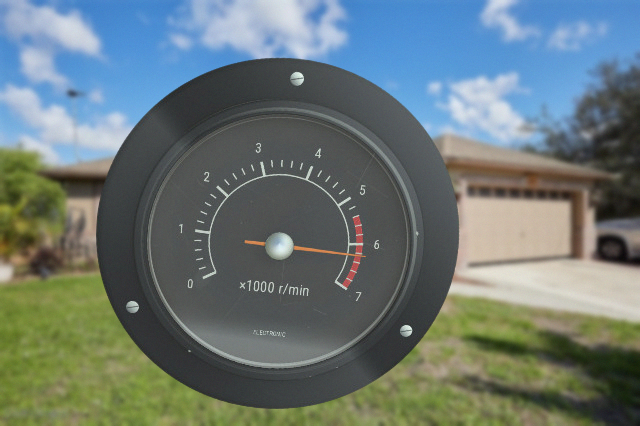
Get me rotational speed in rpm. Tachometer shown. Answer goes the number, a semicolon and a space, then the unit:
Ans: 6200; rpm
